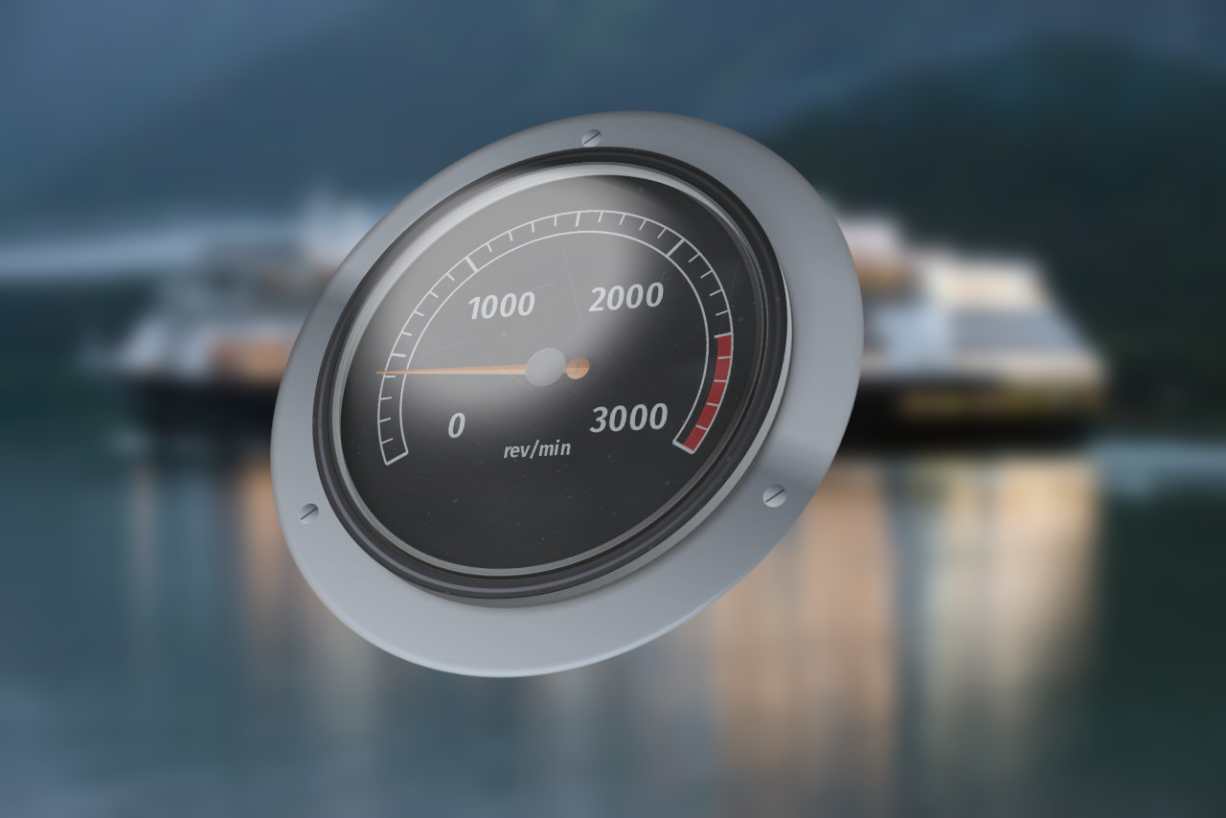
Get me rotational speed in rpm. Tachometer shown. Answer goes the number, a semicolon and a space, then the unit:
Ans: 400; rpm
